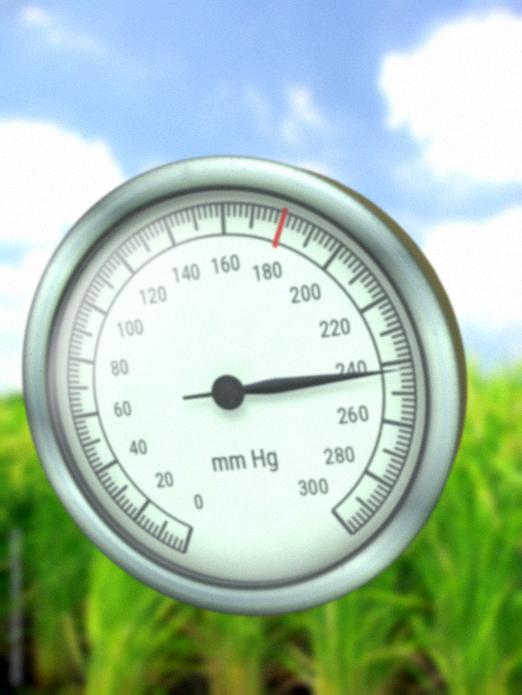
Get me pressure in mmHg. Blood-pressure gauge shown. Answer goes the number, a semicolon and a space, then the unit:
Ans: 242; mmHg
